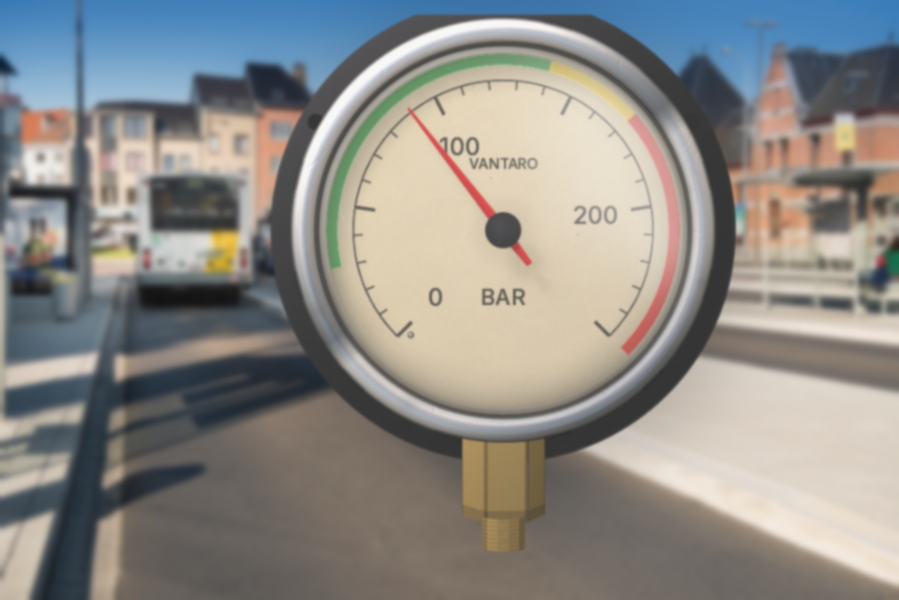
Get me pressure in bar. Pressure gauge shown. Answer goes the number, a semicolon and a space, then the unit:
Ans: 90; bar
